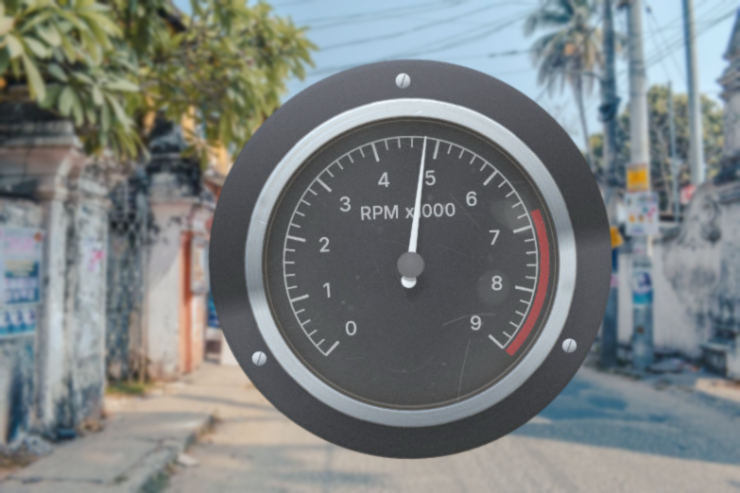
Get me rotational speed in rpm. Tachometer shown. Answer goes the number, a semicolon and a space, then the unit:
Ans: 4800; rpm
